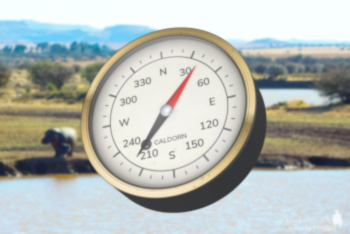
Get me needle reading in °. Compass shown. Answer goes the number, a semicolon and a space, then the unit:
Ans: 40; °
